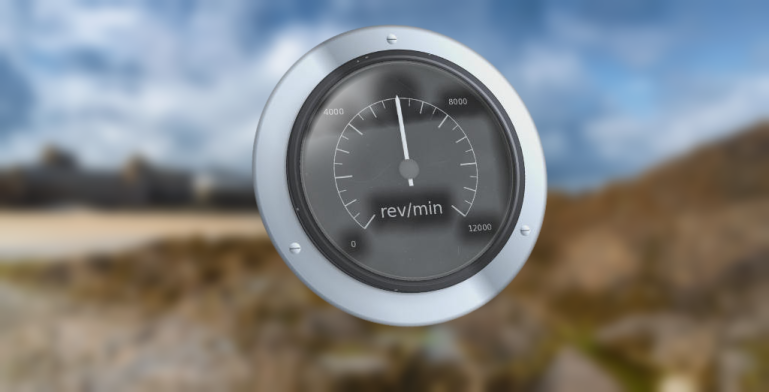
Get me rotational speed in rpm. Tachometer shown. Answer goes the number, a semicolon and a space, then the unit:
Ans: 6000; rpm
